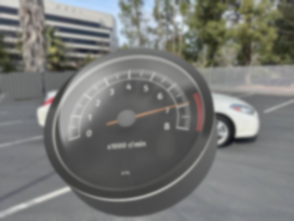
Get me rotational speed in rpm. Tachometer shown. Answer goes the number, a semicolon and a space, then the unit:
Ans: 7000; rpm
